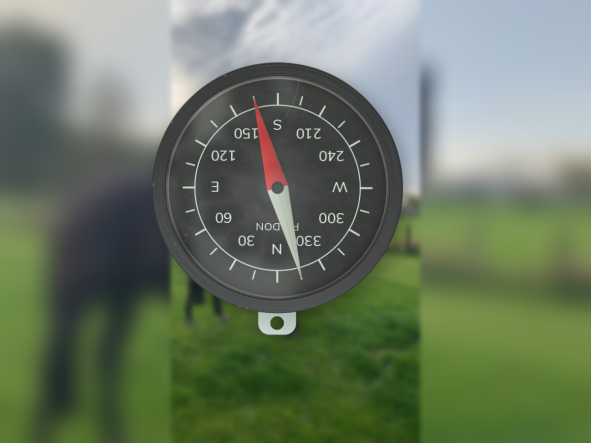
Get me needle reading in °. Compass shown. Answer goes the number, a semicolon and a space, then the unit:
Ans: 165; °
